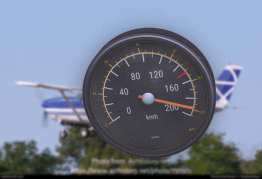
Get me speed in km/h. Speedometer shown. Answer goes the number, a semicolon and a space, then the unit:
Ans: 190; km/h
